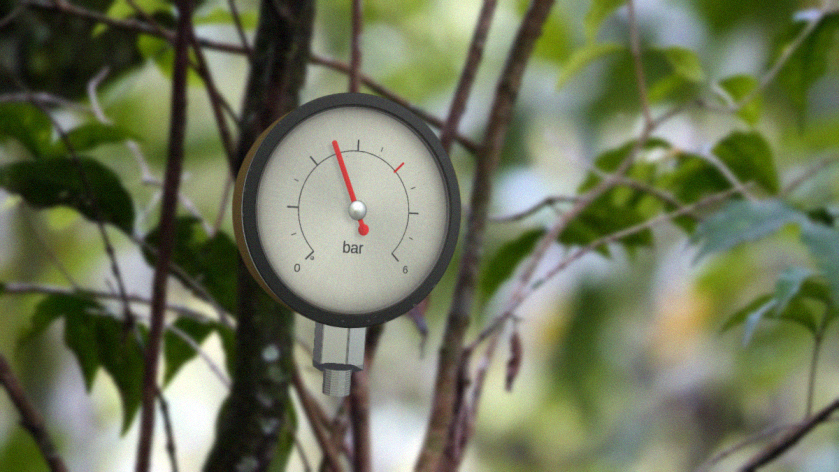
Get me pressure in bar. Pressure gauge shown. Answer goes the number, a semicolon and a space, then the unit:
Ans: 2.5; bar
